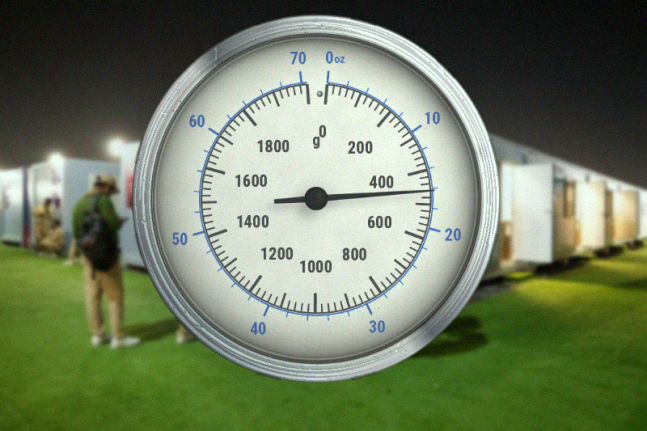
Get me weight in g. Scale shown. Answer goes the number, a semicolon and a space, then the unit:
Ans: 460; g
